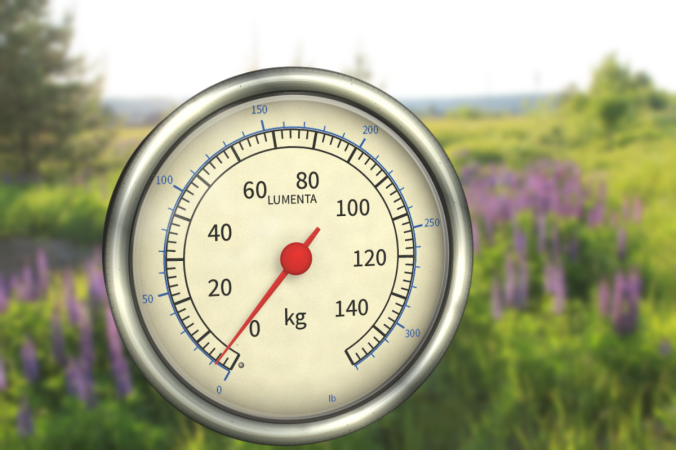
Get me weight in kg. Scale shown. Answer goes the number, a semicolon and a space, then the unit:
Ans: 4; kg
